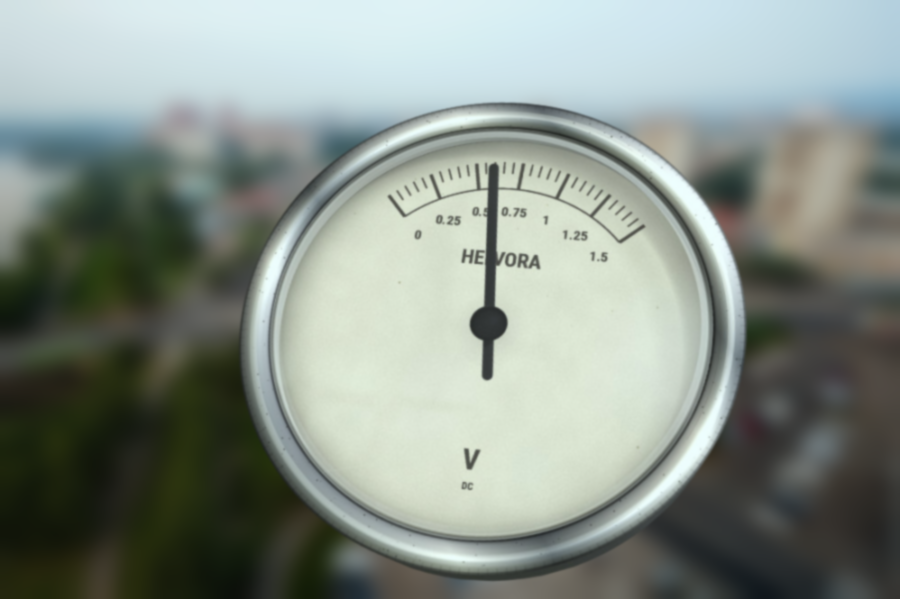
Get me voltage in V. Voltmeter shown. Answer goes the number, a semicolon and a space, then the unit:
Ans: 0.6; V
